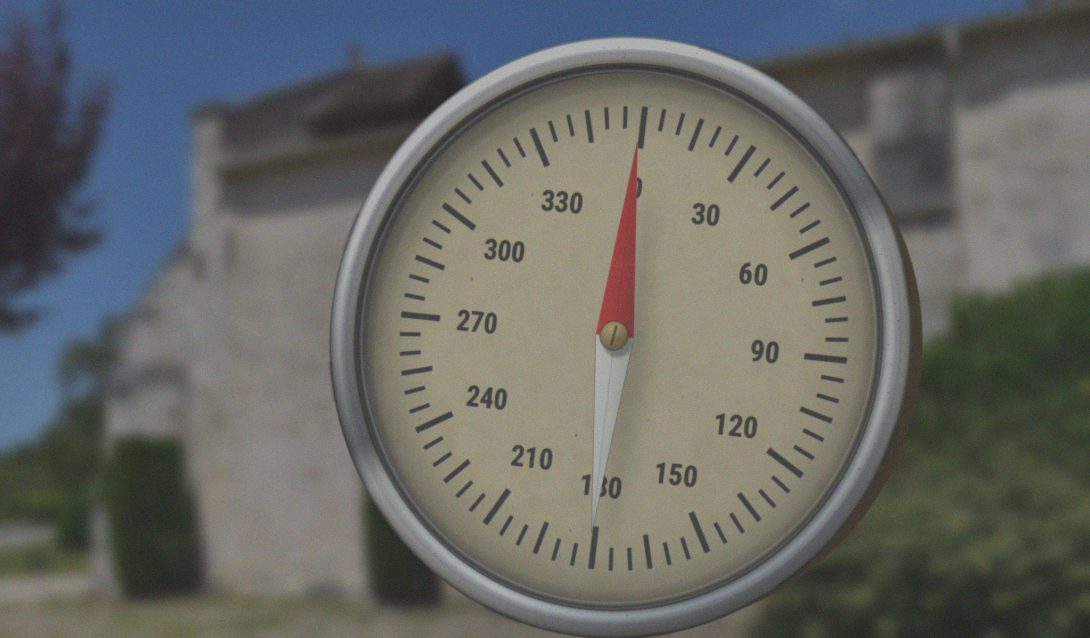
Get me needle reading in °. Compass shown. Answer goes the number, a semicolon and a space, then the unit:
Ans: 0; °
